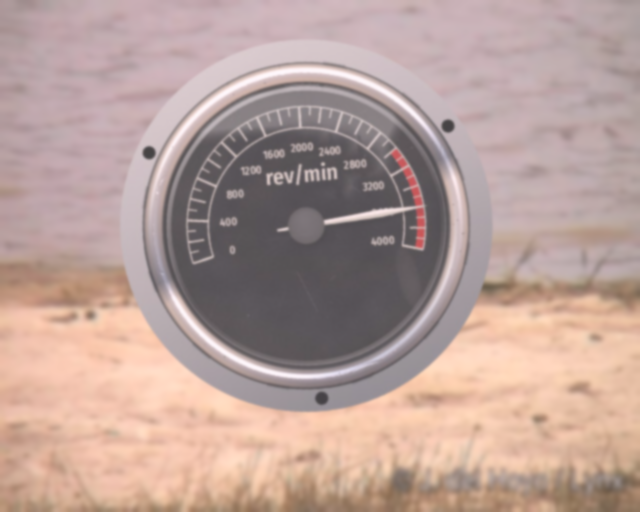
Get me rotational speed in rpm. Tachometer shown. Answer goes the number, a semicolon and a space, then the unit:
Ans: 3600; rpm
